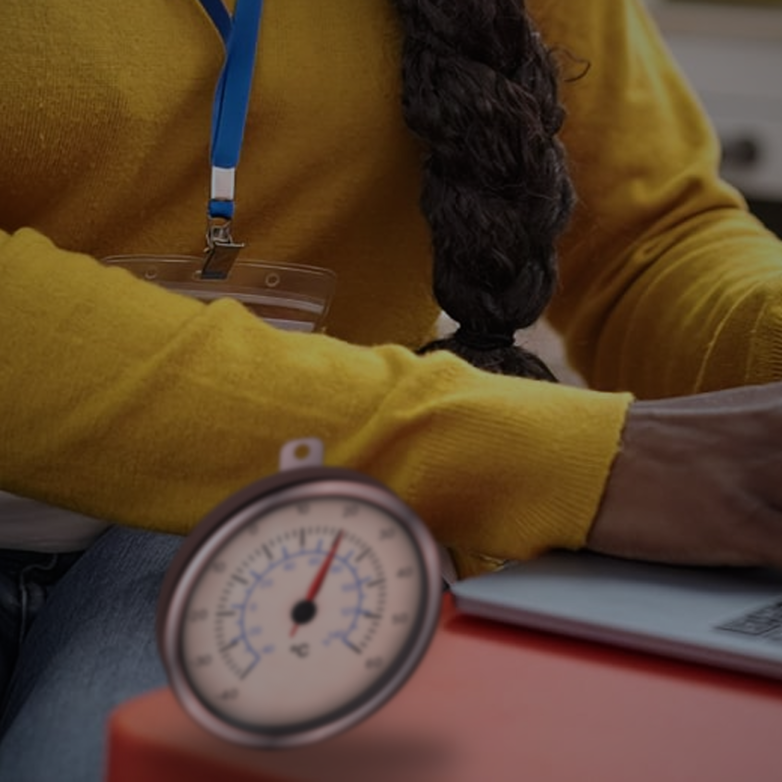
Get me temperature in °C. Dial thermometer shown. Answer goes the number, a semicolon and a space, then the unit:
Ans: 20; °C
